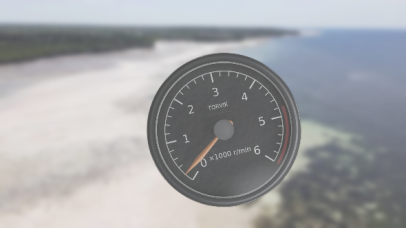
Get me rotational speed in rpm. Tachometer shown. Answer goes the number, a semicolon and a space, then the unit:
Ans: 200; rpm
